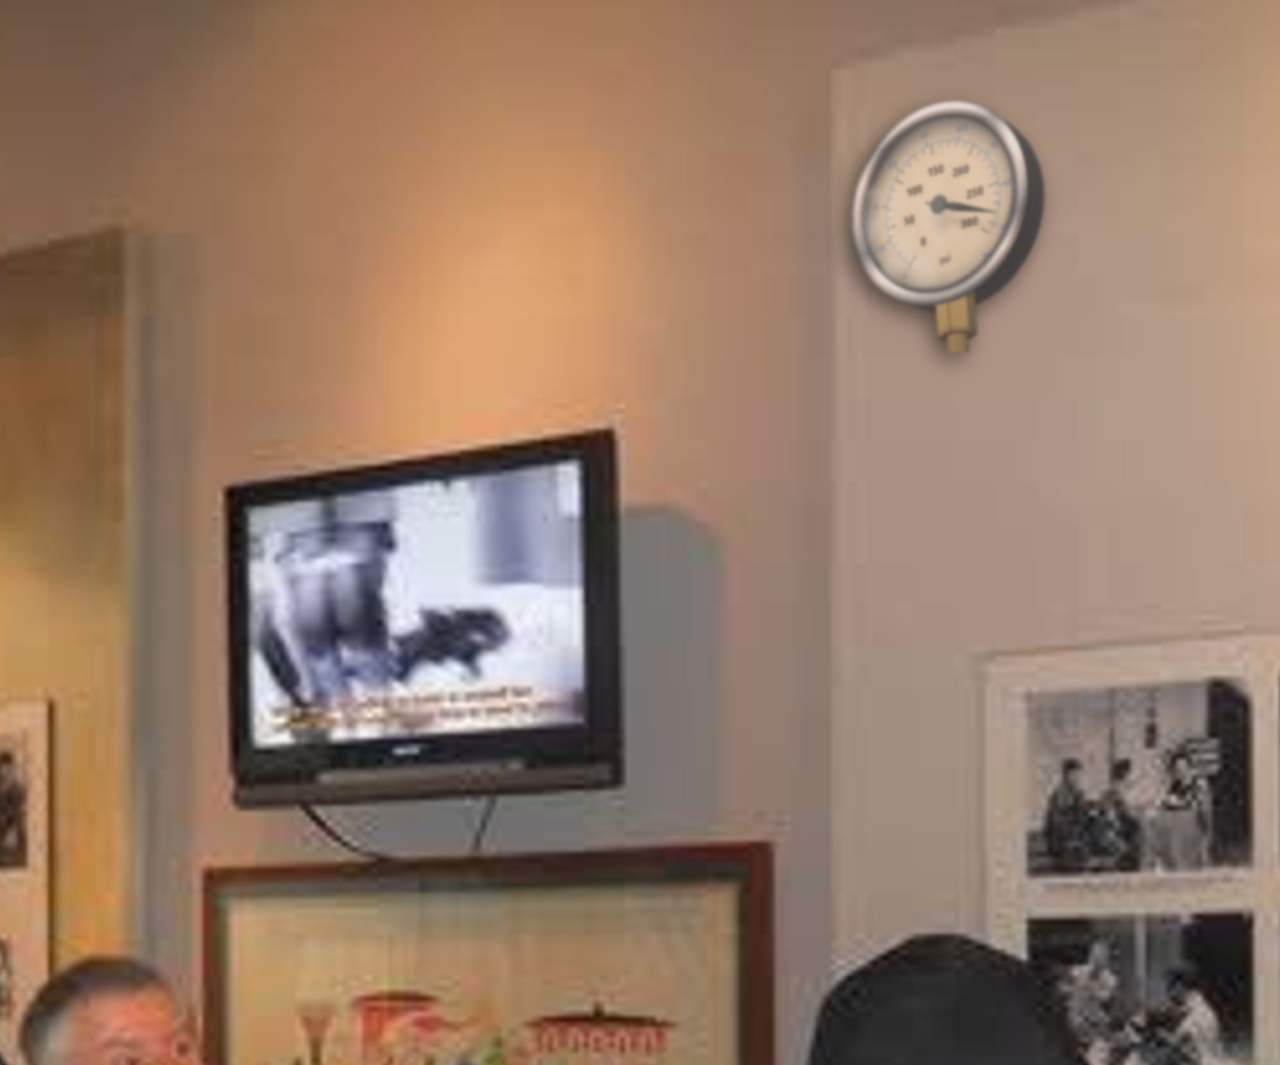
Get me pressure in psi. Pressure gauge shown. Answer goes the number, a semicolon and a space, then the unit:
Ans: 280; psi
